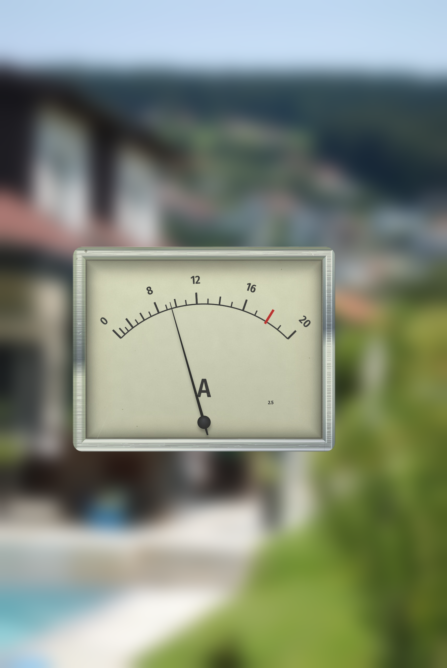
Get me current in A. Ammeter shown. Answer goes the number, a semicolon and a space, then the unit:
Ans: 9.5; A
